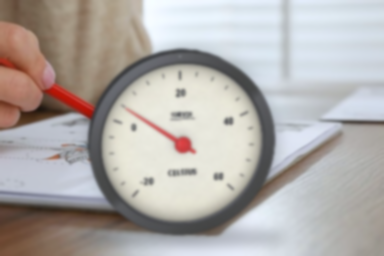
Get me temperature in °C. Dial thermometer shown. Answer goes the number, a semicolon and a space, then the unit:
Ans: 4; °C
